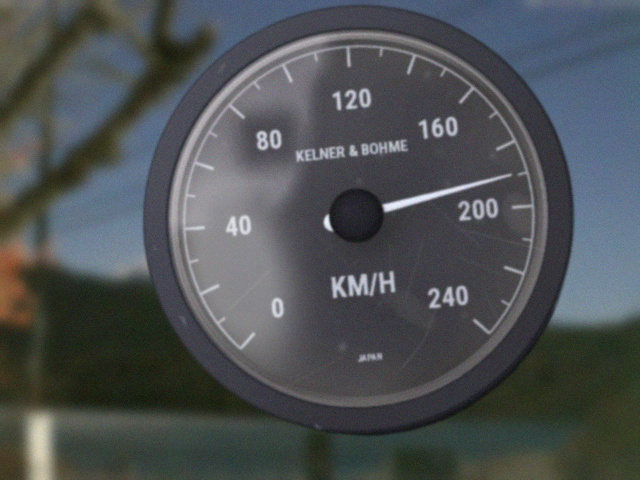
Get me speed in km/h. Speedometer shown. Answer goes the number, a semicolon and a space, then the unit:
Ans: 190; km/h
